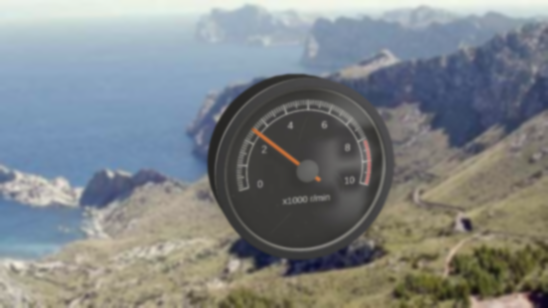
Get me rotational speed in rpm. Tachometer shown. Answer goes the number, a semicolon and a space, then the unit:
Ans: 2500; rpm
